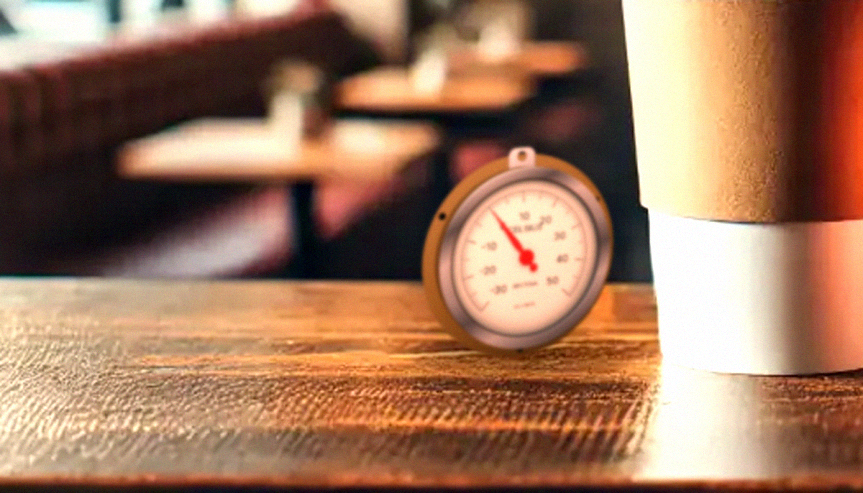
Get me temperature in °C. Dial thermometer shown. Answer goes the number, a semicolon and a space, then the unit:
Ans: 0; °C
